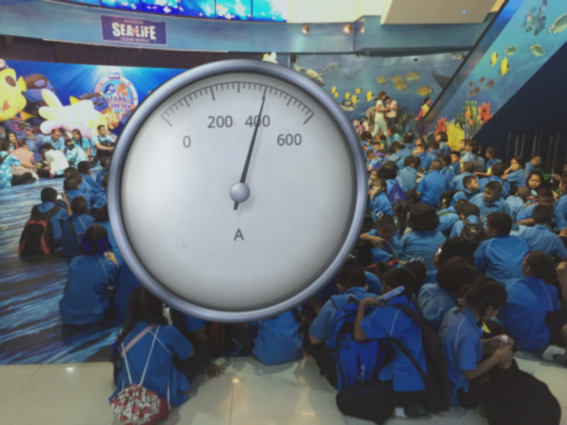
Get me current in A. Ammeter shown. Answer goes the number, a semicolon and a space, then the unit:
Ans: 400; A
